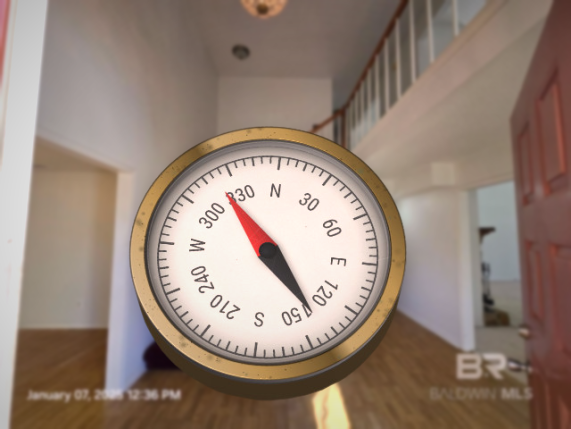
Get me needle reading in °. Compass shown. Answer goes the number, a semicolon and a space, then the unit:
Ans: 320; °
